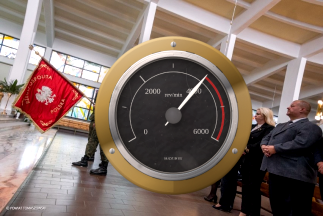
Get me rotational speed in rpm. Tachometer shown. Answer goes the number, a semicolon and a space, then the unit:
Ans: 4000; rpm
